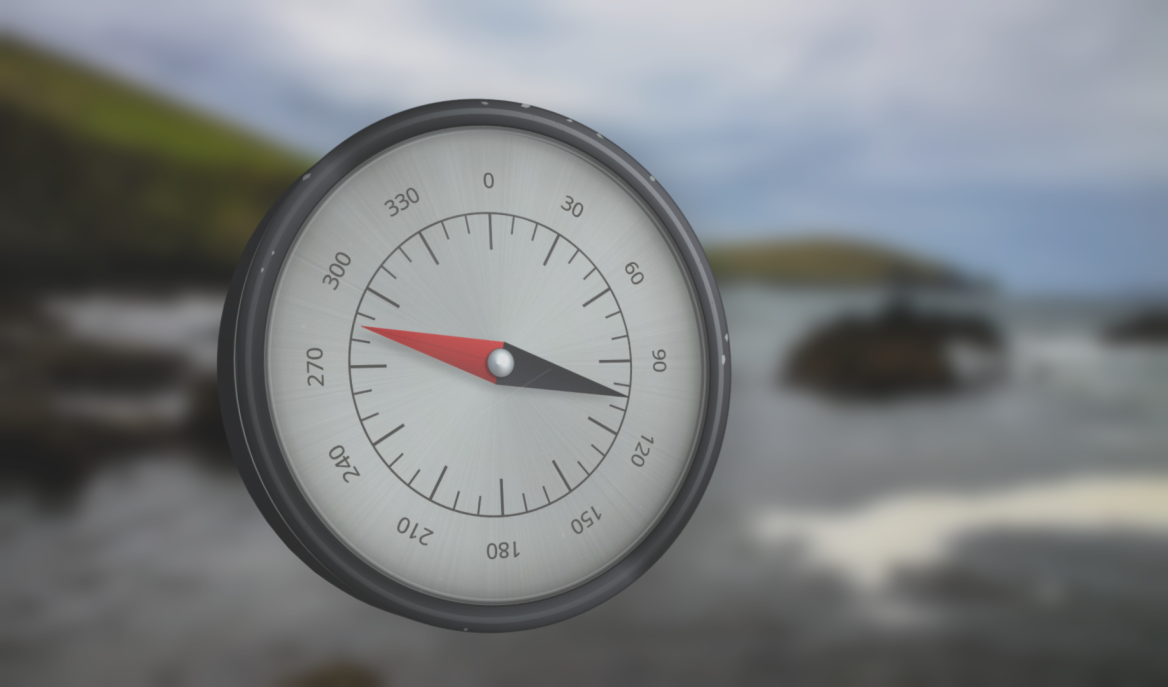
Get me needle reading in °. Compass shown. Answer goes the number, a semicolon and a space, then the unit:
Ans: 285; °
